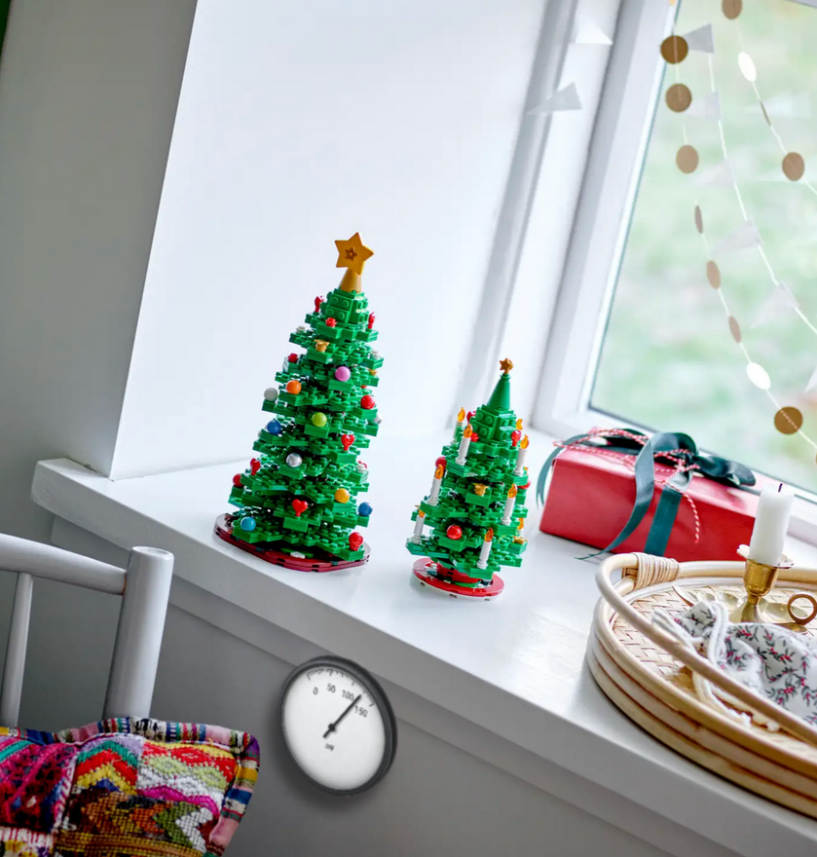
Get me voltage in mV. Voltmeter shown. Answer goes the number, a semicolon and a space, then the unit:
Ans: 125; mV
